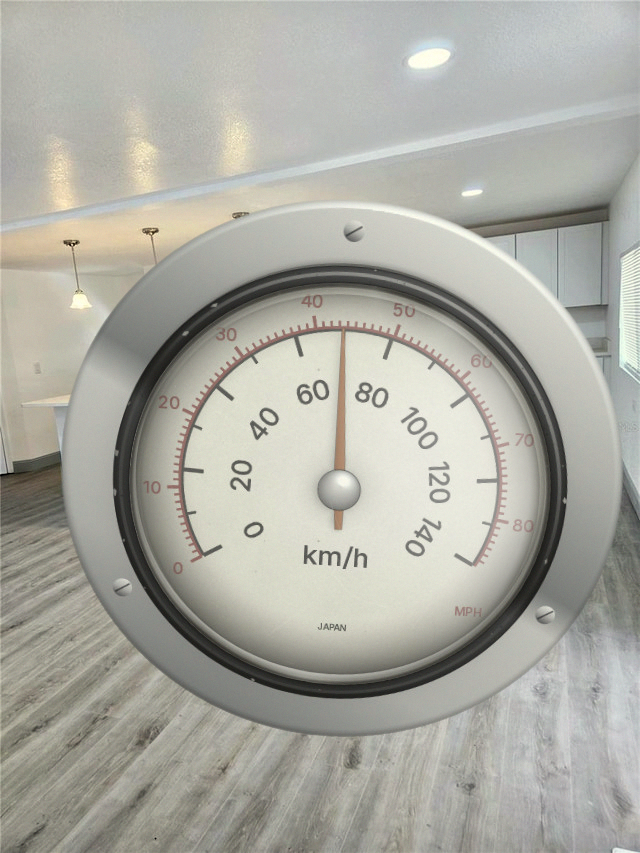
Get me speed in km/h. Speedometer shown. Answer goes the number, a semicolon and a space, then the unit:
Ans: 70; km/h
